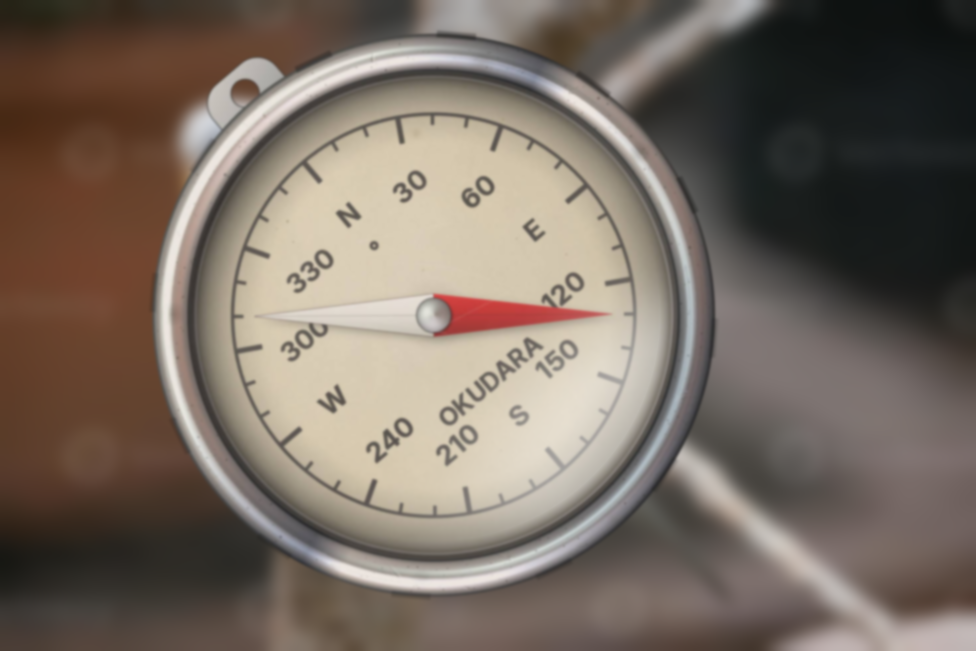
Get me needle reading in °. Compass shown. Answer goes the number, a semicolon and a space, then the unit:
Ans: 130; °
